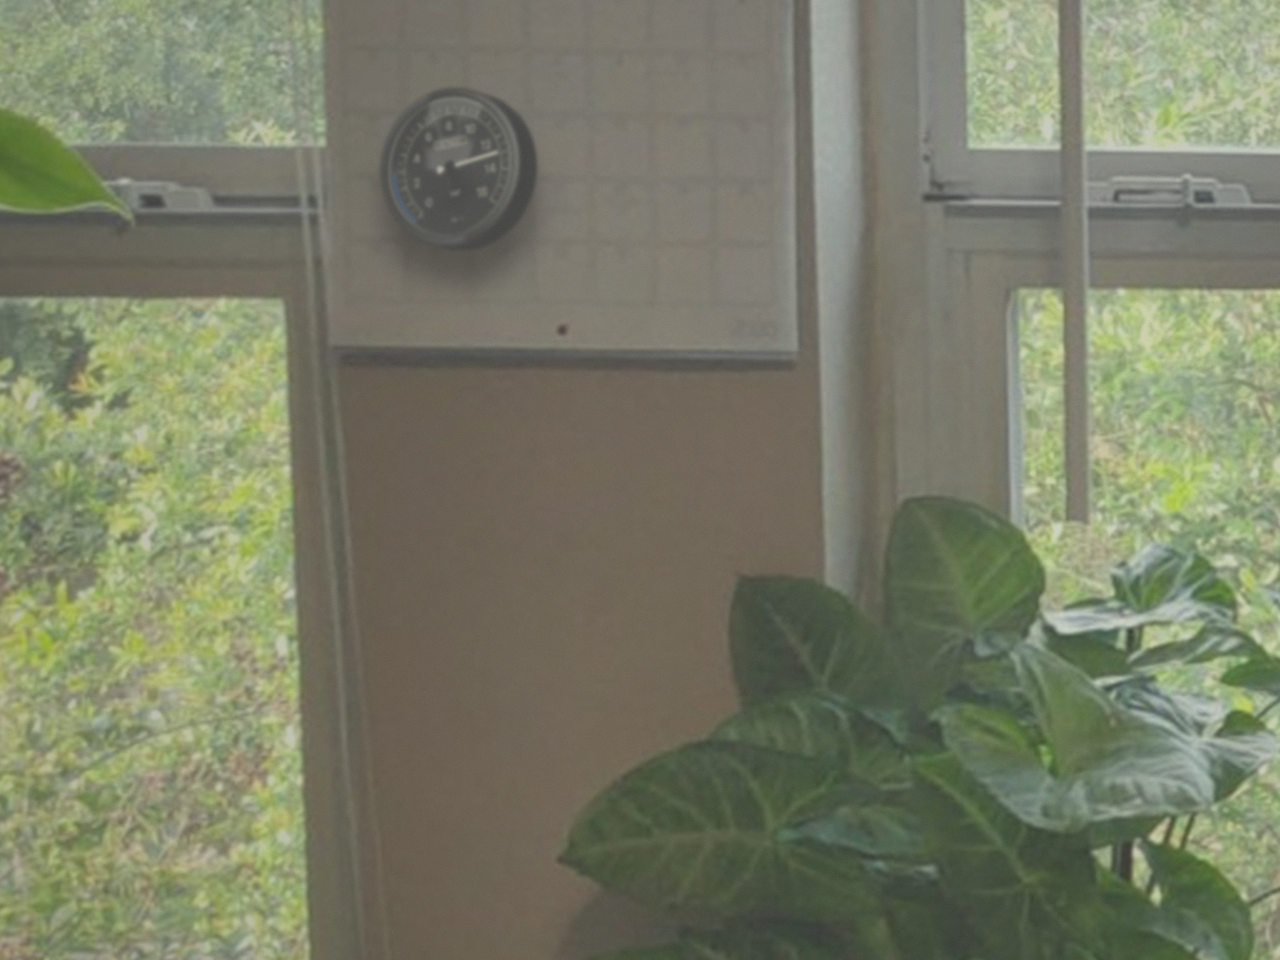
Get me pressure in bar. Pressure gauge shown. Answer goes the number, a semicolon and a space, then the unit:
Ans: 13; bar
